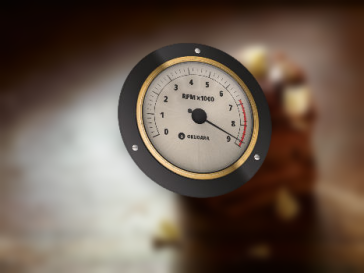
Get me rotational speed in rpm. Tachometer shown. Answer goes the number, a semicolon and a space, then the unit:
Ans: 8800; rpm
